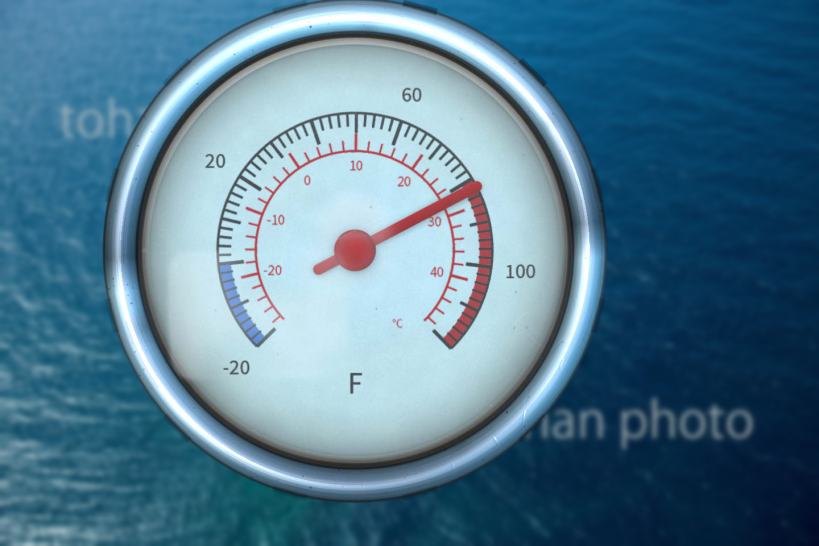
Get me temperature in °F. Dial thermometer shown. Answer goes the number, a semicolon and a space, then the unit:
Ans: 82; °F
